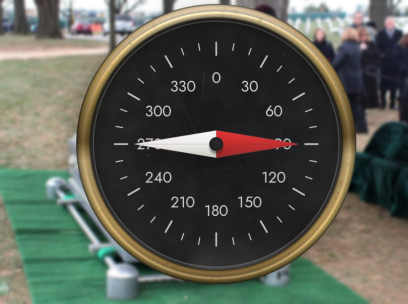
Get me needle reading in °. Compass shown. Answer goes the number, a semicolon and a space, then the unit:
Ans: 90; °
